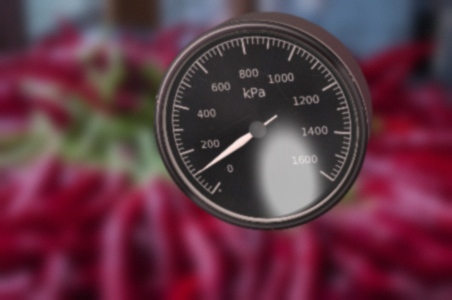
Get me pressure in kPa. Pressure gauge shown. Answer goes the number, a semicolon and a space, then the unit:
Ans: 100; kPa
